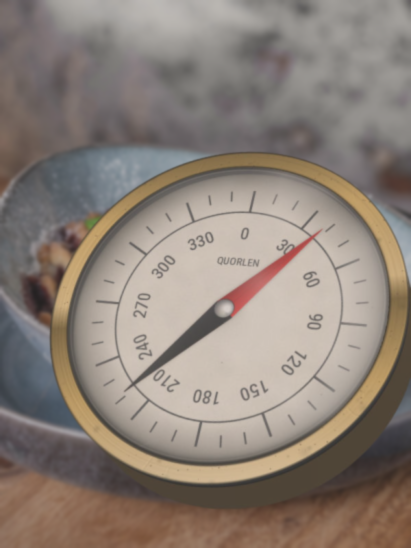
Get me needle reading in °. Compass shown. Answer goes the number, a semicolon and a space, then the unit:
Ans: 40; °
